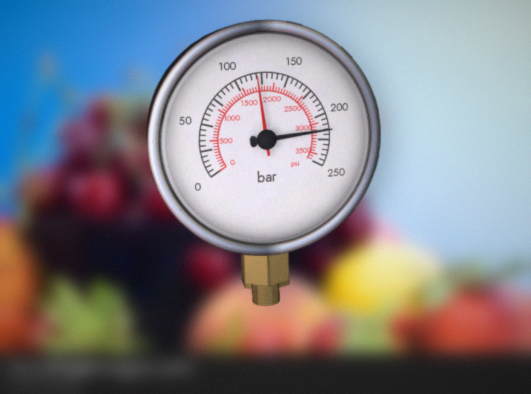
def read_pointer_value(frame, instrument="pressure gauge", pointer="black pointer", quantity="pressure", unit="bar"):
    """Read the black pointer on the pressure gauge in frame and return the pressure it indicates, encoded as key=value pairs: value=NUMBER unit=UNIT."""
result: value=215 unit=bar
